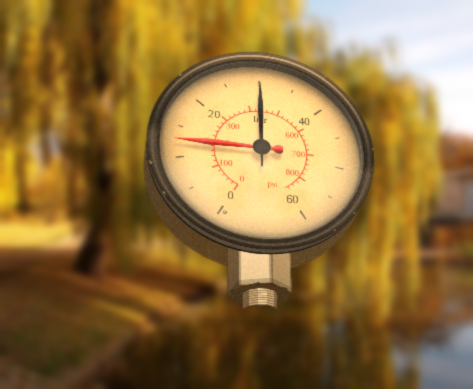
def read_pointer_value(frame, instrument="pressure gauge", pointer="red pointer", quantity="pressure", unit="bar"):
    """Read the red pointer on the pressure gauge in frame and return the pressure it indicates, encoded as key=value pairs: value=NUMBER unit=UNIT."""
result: value=12.5 unit=bar
